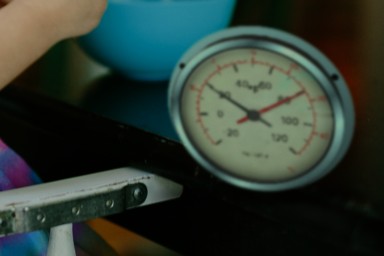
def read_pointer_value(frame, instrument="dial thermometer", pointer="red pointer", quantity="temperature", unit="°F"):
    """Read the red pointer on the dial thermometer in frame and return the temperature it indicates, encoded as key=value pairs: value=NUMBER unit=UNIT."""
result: value=80 unit=°F
